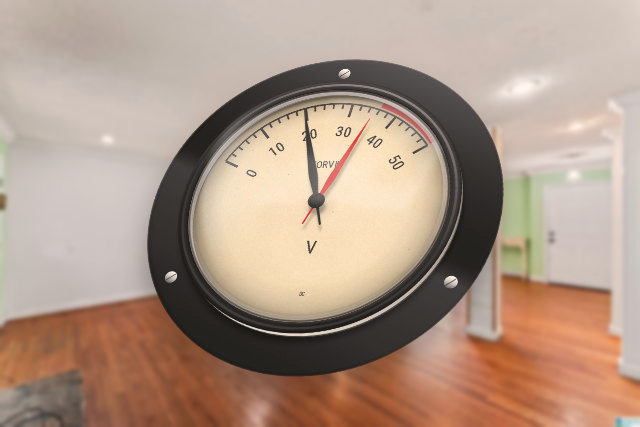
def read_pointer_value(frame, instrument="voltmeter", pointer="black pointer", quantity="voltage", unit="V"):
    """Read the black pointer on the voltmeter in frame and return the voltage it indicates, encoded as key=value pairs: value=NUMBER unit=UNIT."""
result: value=20 unit=V
